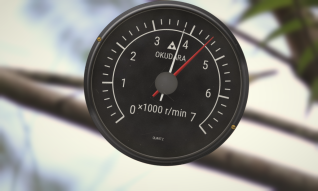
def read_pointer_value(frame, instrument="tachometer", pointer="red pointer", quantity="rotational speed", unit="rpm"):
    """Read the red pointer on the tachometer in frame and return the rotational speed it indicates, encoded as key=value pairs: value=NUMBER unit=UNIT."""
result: value=4500 unit=rpm
